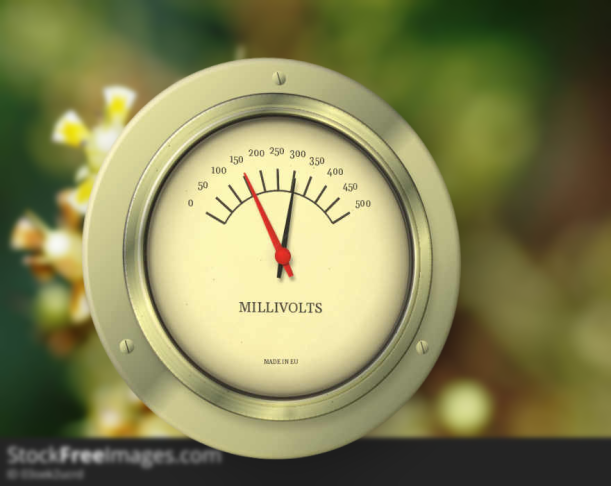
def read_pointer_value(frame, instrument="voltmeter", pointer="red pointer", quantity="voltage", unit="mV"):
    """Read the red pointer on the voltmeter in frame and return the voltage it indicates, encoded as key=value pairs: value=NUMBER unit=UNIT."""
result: value=150 unit=mV
